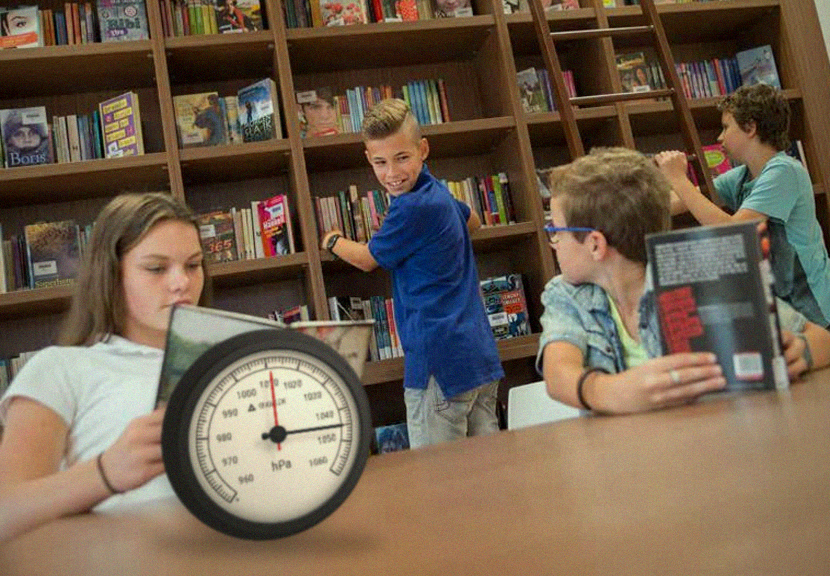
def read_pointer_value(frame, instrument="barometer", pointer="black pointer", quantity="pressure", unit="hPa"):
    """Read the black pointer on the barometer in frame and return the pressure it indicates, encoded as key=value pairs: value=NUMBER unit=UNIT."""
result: value=1045 unit=hPa
